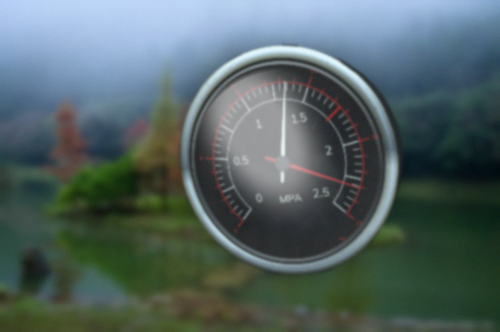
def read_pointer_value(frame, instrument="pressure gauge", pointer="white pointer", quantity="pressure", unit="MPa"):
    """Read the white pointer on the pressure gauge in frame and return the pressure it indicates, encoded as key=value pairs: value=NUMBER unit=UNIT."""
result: value=1.35 unit=MPa
